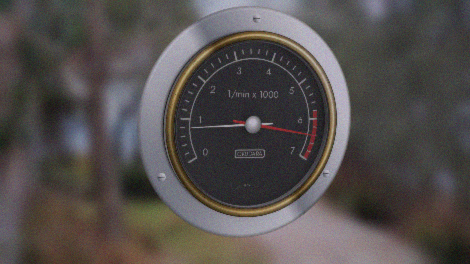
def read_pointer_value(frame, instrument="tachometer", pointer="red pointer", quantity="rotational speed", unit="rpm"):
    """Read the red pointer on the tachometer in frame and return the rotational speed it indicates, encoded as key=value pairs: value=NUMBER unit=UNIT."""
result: value=6400 unit=rpm
